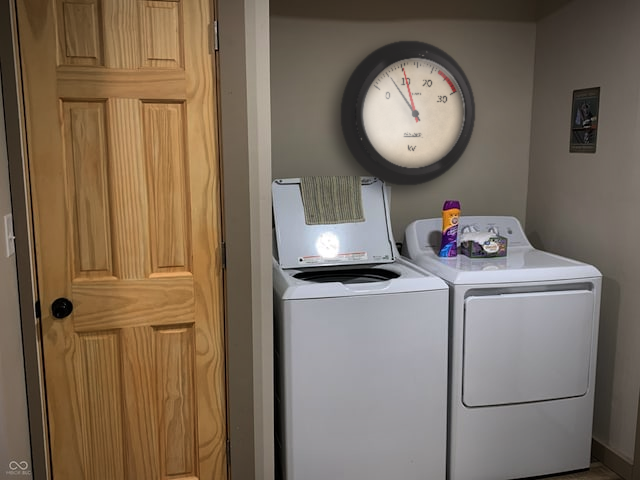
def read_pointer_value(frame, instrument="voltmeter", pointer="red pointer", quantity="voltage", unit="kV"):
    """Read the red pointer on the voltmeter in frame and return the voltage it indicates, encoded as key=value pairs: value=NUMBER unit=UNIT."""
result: value=10 unit=kV
